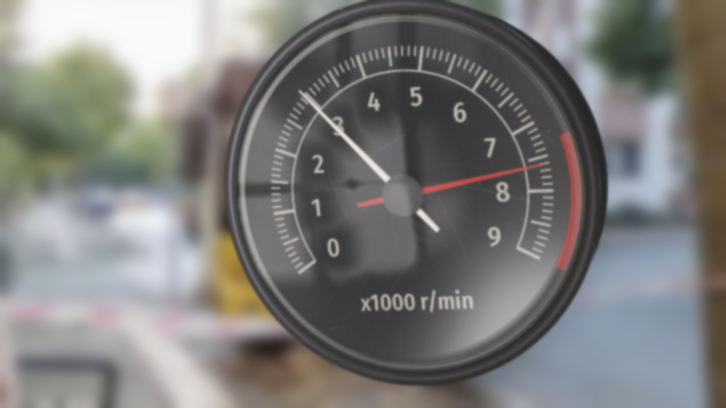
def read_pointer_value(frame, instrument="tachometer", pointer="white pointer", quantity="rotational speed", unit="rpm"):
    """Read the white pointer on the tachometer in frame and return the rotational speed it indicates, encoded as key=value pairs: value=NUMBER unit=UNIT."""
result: value=3000 unit=rpm
